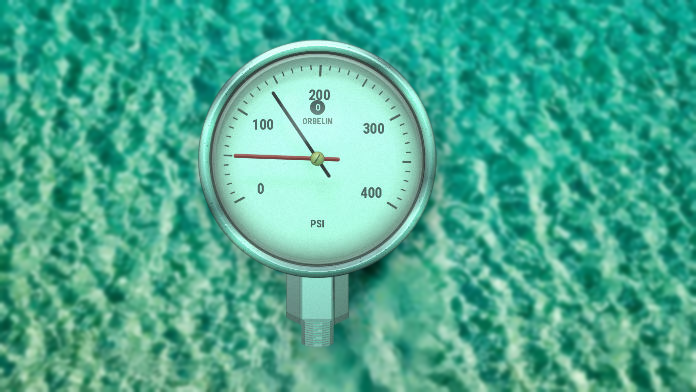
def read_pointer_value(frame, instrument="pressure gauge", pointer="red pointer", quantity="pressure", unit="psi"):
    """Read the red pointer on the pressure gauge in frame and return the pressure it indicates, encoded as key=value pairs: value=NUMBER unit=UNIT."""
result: value=50 unit=psi
